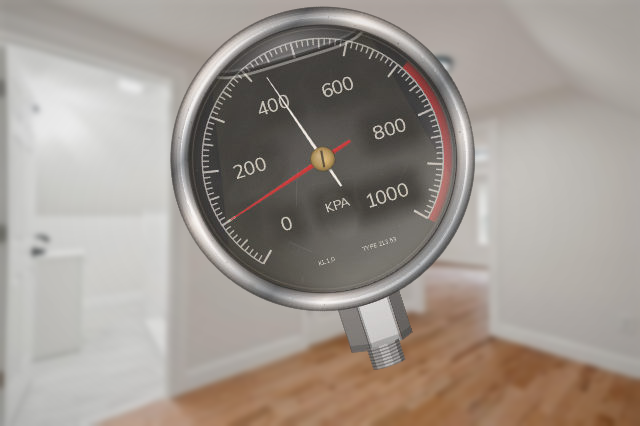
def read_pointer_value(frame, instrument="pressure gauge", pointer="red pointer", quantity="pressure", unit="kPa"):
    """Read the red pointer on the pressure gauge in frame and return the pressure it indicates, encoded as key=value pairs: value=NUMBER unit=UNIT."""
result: value=100 unit=kPa
